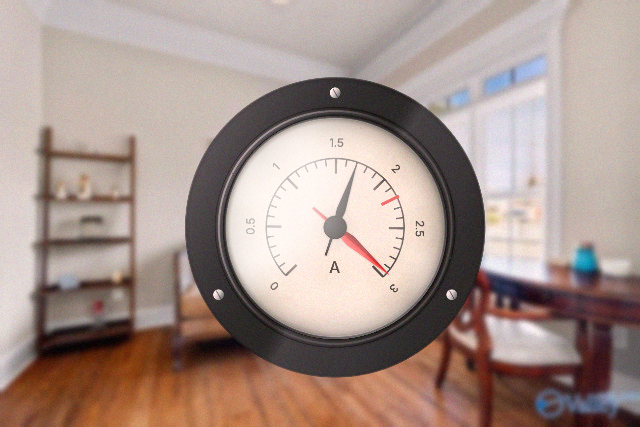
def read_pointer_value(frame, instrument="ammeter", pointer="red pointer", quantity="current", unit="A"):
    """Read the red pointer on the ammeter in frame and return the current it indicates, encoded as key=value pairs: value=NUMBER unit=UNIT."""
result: value=2.95 unit=A
